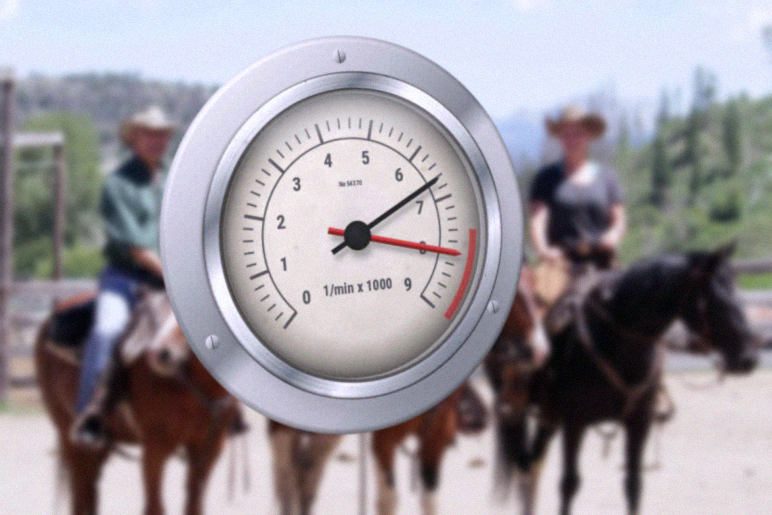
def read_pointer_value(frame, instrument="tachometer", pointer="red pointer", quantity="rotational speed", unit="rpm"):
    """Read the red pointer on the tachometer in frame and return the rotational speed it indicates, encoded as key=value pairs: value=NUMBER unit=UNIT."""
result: value=8000 unit=rpm
